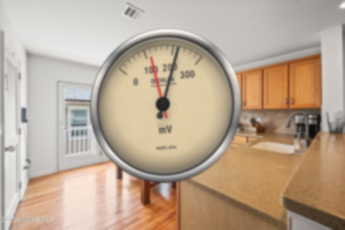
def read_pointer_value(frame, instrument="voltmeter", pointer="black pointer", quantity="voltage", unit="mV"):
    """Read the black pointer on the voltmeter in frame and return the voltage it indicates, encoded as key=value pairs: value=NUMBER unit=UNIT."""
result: value=220 unit=mV
